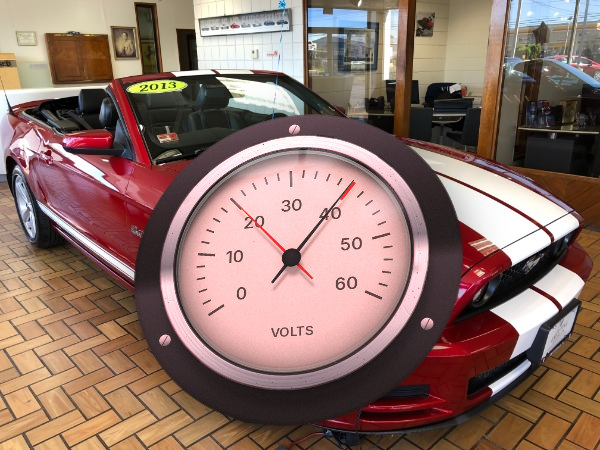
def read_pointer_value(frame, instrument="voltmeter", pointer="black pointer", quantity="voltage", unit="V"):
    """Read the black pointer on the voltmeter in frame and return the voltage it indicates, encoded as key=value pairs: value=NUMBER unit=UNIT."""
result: value=40 unit=V
